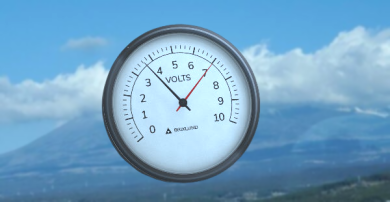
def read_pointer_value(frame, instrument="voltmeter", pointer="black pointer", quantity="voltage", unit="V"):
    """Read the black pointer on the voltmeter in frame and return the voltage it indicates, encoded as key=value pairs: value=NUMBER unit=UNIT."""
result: value=3.6 unit=V
